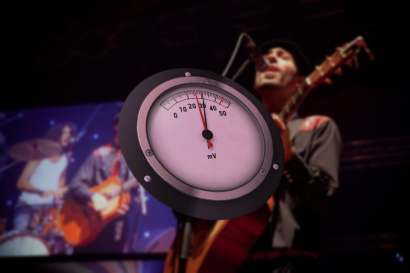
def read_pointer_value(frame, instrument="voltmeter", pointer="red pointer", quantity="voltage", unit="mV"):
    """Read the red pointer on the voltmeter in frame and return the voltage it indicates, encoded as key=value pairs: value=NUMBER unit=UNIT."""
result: value=25 unit=mV
